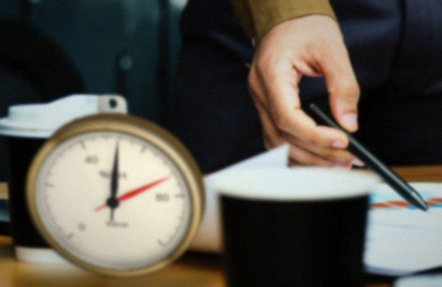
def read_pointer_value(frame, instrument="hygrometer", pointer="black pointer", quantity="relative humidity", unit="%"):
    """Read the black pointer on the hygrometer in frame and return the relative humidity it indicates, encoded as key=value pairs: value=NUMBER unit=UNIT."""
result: value=52 unit=%
